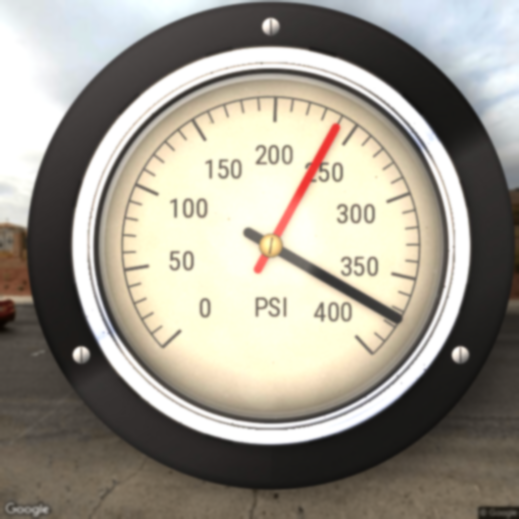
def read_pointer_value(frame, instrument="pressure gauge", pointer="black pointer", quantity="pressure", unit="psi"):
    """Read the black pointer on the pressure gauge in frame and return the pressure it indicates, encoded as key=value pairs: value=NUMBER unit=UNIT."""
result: value=375 unit=psi
